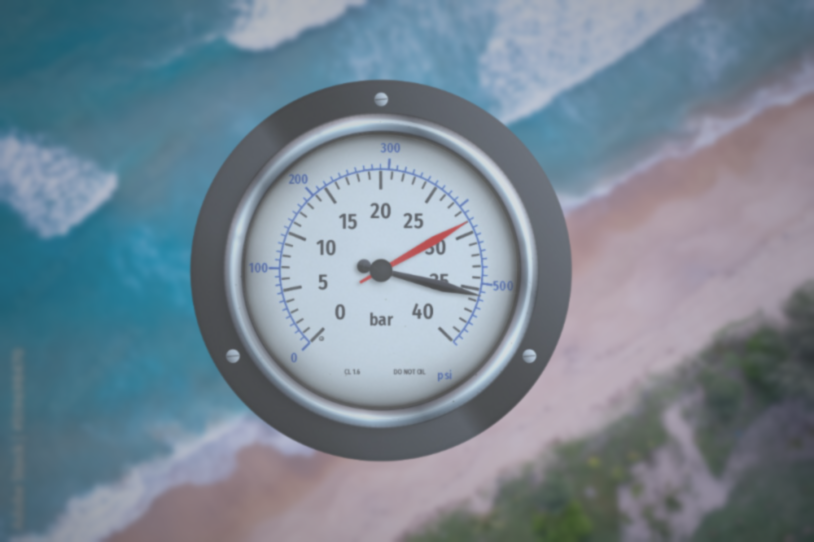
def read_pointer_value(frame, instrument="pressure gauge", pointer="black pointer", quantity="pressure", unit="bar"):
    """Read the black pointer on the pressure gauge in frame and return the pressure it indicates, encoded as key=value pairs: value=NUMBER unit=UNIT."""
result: value=35.5 unit=bar
